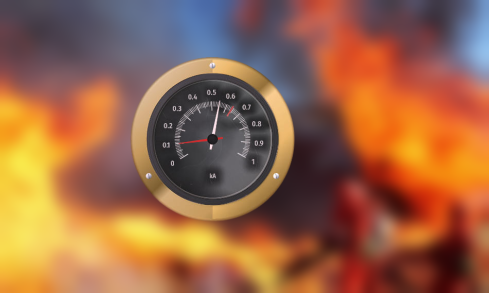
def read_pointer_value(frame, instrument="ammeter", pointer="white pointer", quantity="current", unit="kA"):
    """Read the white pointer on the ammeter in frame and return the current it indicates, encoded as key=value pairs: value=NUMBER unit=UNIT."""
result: value=0.55 unit=kA
